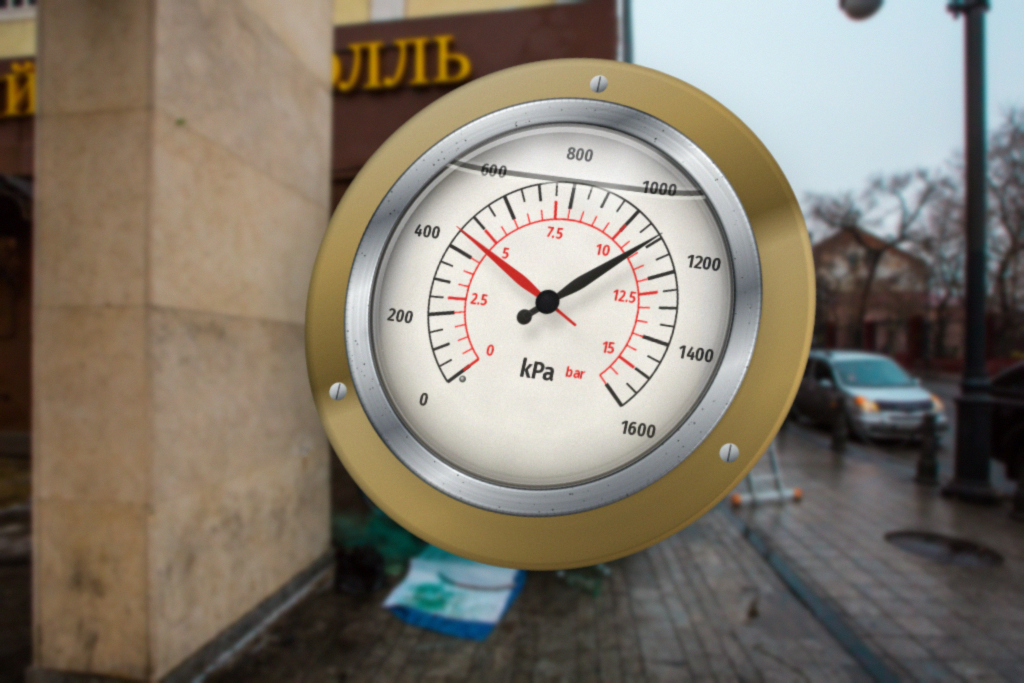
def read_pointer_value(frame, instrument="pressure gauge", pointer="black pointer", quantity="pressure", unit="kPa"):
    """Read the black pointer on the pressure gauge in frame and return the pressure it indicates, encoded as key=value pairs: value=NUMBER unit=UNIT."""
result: value=1100 unit=kPa
